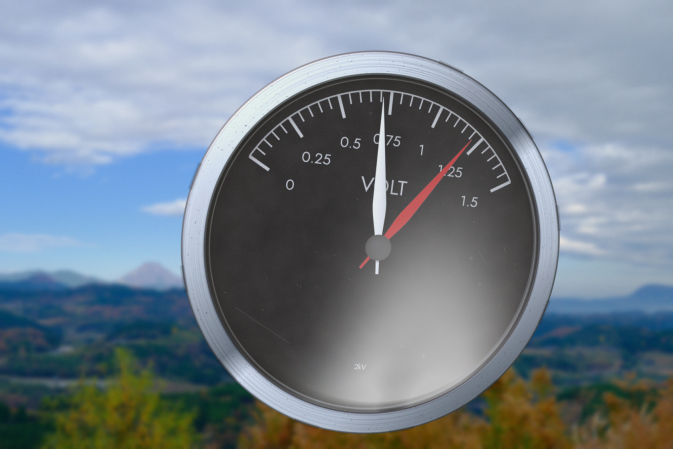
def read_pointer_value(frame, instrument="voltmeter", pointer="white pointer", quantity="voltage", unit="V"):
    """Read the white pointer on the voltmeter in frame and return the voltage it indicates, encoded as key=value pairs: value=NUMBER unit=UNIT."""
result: value=0.7 unit=V
